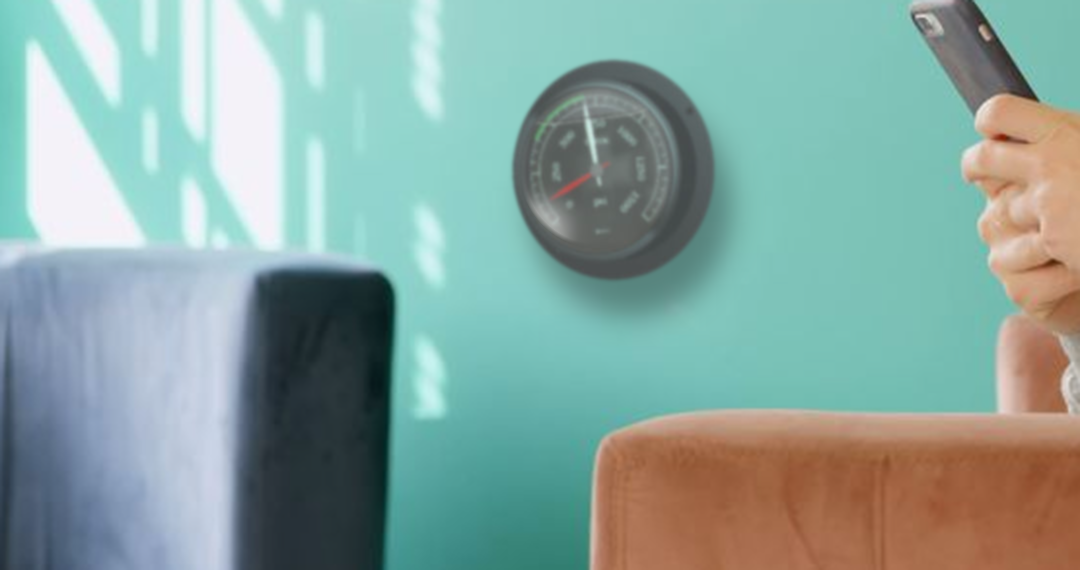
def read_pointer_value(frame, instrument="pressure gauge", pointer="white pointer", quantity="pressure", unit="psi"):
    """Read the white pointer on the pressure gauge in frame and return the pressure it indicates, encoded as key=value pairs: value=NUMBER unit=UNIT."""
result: value=700 unit=psi
